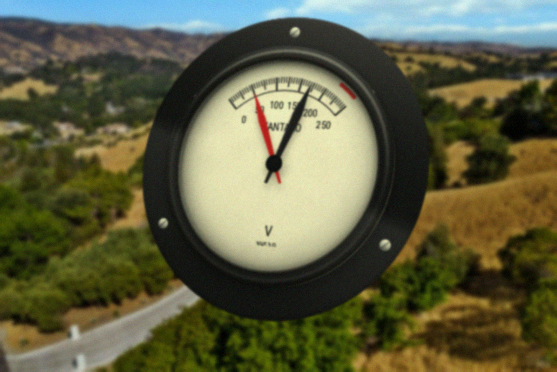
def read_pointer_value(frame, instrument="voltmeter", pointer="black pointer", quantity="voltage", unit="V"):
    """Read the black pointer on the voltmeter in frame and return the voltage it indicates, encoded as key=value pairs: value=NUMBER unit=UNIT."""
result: value=175 unit=V
